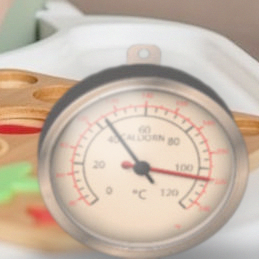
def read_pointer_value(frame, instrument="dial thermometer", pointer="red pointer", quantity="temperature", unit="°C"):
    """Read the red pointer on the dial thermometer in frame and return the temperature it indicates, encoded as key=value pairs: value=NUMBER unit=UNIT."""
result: value=104 unit=°C
